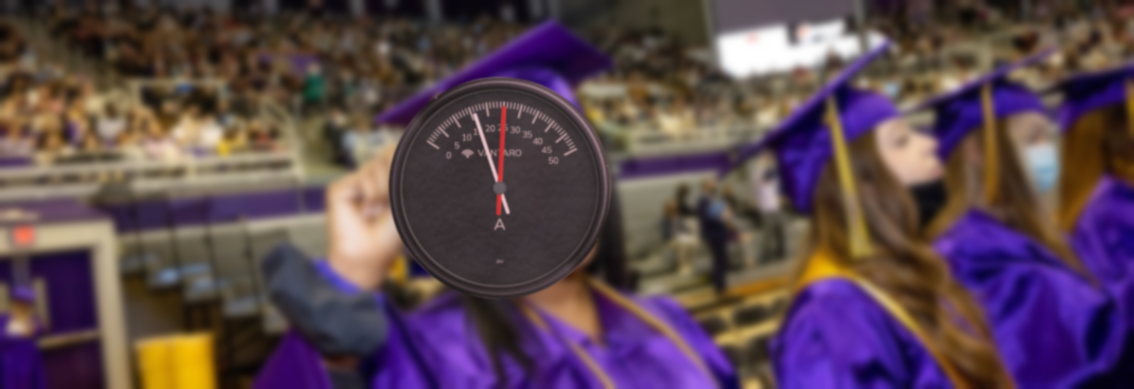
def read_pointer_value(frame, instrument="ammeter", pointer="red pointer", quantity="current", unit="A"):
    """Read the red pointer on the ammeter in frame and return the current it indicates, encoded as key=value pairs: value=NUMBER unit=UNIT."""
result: value=25 unit=A
